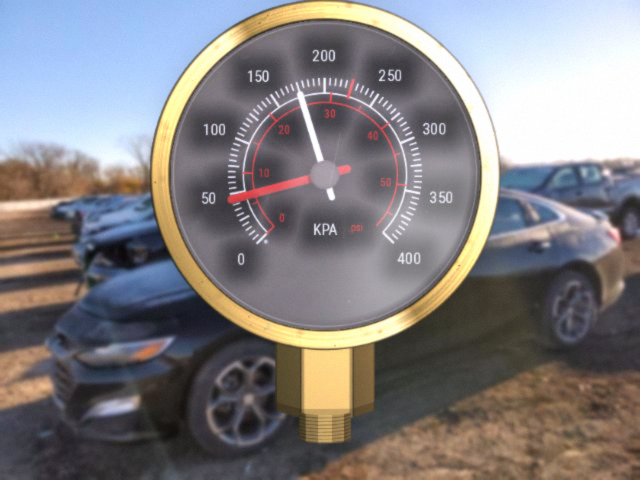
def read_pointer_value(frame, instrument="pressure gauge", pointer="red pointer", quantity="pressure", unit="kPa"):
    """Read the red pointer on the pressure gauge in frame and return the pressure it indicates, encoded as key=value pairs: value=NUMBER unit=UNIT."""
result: value=45 unit=kPa
